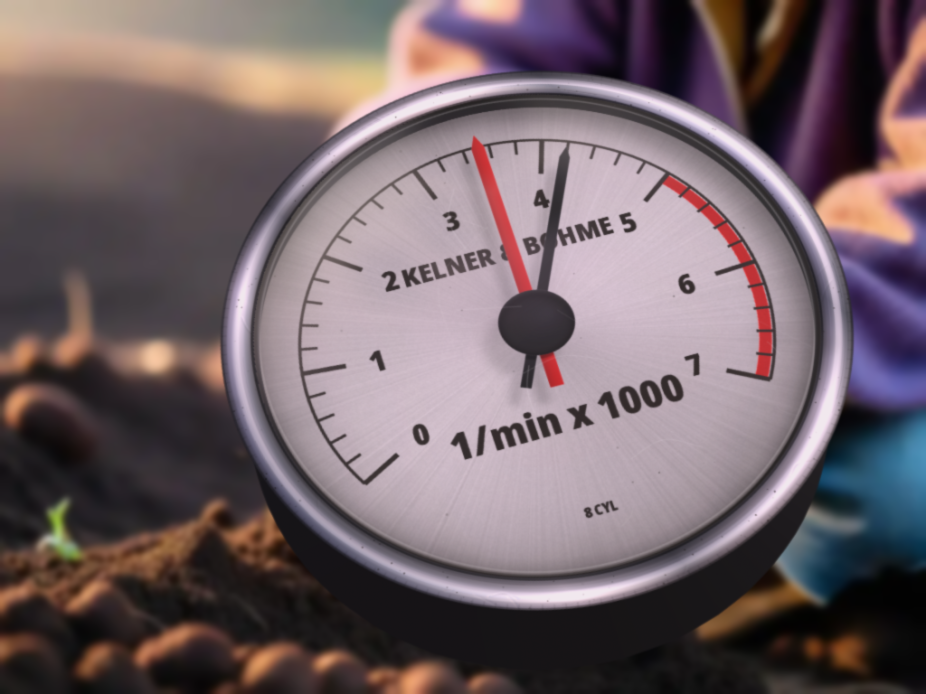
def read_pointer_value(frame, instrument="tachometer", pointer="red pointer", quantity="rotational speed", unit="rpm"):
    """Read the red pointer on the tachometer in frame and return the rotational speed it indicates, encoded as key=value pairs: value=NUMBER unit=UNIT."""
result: value=3500 unit=rpm
